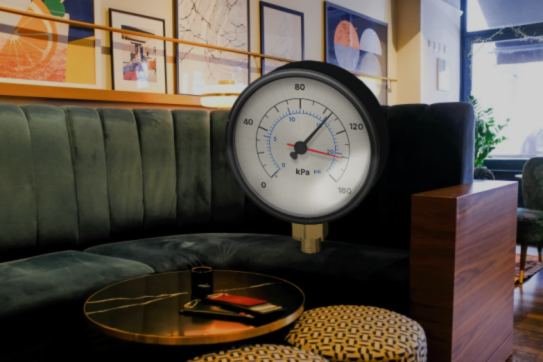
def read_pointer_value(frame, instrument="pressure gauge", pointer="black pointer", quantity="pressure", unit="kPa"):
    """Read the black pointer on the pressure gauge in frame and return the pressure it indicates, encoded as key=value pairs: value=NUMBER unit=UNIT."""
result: value=105 unit=kPa
